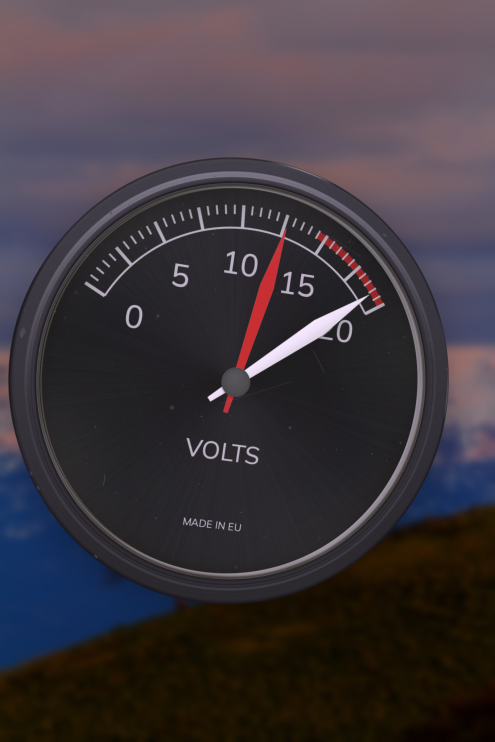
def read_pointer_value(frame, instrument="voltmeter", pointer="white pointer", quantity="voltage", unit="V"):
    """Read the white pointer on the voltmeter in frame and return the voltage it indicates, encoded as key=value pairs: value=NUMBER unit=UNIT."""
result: value=19 unit=V
